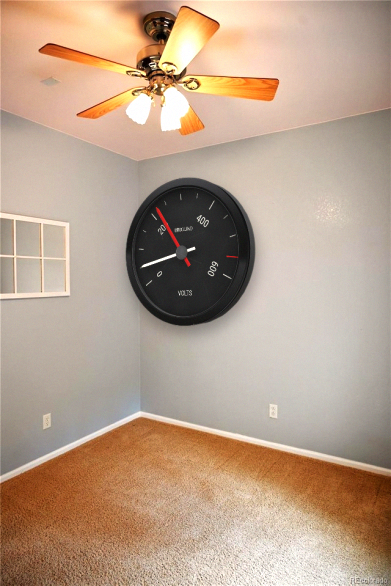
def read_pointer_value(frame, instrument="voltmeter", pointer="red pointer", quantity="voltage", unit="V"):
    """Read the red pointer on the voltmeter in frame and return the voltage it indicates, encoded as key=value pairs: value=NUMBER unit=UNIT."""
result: value=225 unit=V
